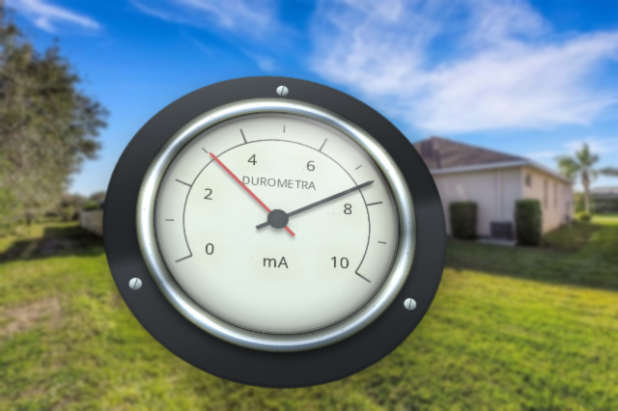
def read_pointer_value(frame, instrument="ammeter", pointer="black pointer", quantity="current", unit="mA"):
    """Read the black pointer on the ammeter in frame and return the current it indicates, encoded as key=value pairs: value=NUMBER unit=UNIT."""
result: value=7.5 unit=mA
